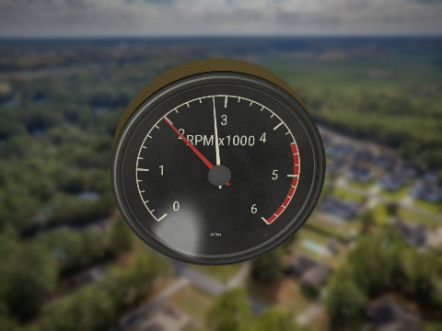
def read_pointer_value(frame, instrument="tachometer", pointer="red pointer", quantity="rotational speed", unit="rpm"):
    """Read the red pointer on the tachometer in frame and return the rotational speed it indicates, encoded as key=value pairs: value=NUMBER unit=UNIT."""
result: value=2000 unit=rpm
